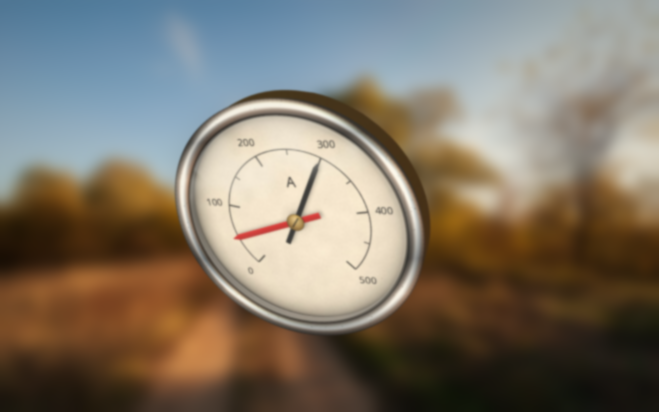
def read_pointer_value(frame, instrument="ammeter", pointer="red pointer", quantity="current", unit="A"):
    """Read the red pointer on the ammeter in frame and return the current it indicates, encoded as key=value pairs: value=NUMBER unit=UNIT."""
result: value=50 unit=A
